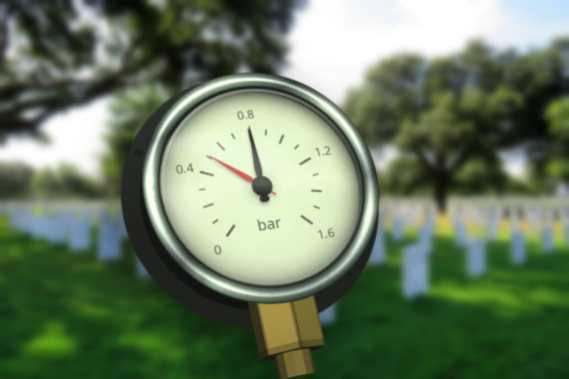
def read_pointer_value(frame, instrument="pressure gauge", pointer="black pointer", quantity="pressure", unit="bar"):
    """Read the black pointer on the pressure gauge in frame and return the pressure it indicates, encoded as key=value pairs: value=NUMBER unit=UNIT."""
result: value=0.8 unit=bar
